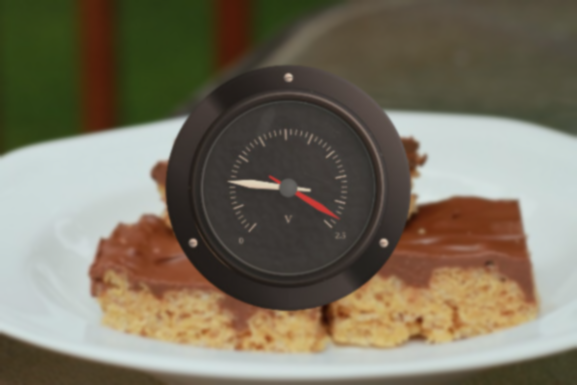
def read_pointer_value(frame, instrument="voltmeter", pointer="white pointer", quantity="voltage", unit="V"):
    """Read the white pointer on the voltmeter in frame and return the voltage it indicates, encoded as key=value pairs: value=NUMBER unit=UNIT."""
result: value=0.5 unit=V
